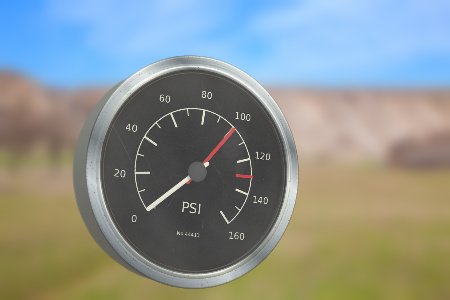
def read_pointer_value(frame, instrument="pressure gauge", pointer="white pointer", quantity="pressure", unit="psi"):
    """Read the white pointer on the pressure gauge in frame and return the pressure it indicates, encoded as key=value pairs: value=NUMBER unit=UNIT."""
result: value=0 unit=psi
